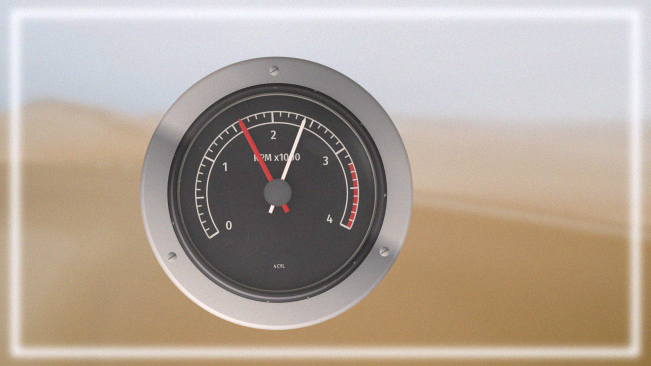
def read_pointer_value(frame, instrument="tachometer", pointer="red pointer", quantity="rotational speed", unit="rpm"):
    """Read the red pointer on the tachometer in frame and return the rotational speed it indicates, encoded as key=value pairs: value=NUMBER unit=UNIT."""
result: value=1600 unit=rpm
